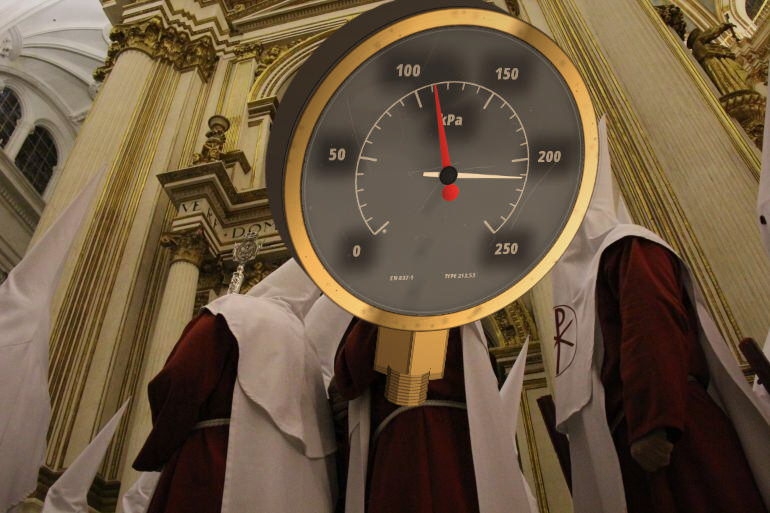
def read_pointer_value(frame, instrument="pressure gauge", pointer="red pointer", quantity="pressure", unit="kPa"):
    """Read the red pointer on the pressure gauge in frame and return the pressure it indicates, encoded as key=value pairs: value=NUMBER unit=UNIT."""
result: value=110 unit=kPa
